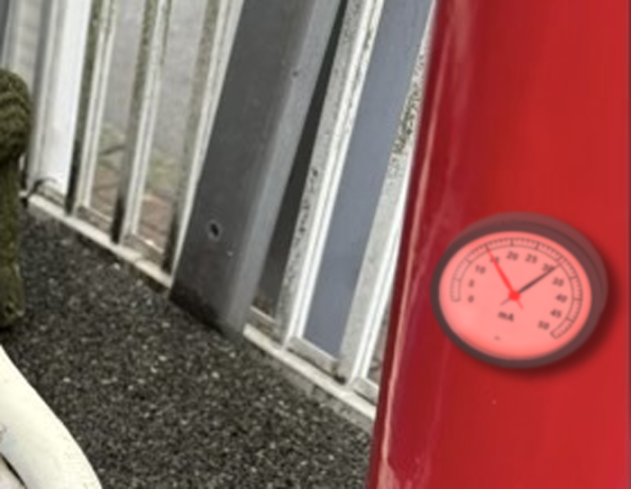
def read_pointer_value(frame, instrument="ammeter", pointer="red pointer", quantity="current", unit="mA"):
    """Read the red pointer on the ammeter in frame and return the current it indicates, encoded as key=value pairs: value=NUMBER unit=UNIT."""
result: value=15 unit=mA
